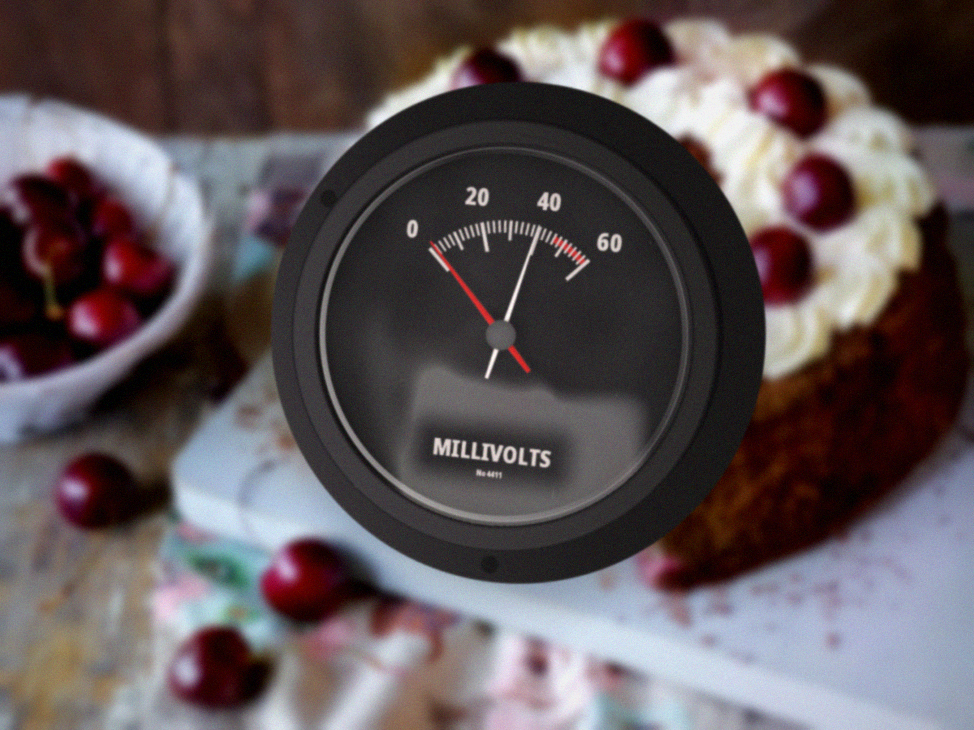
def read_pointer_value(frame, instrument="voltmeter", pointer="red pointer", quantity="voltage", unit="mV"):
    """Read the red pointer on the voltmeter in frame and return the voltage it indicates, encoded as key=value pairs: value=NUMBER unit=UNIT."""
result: value=2 unit=mV
